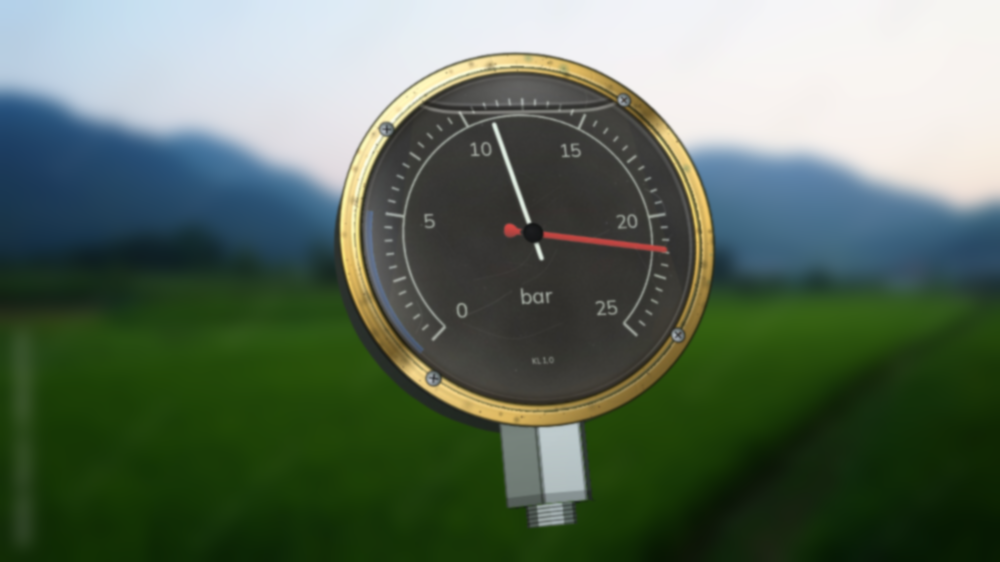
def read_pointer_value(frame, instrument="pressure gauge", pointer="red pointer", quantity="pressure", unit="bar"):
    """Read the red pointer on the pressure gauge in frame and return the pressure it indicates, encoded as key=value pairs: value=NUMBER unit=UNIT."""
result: value=21.5 unit=bar
